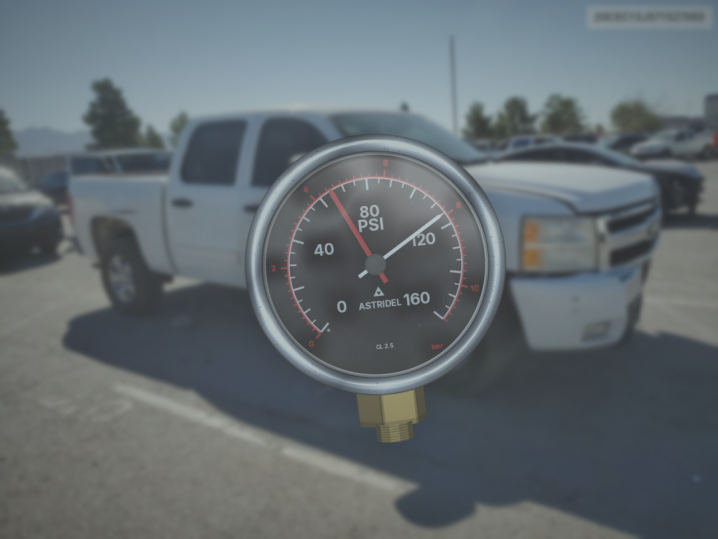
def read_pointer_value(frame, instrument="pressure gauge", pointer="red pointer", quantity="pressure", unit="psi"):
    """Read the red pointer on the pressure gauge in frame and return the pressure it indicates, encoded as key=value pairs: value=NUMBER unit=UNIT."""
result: value=65 unit=psi
